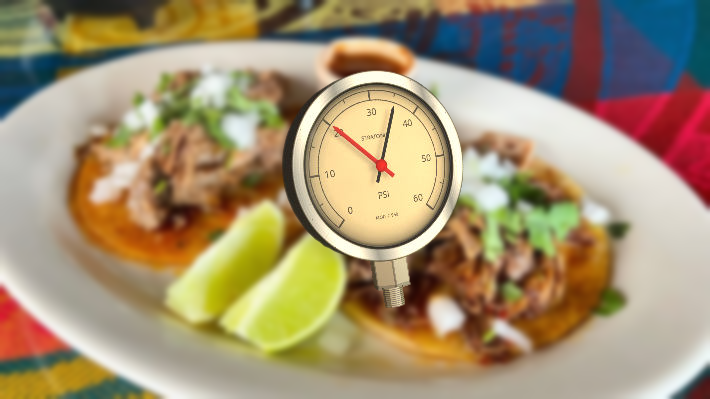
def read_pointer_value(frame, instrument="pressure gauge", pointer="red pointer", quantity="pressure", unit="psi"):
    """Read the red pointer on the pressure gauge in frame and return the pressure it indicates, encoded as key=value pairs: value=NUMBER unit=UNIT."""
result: value=20 unit=psi
